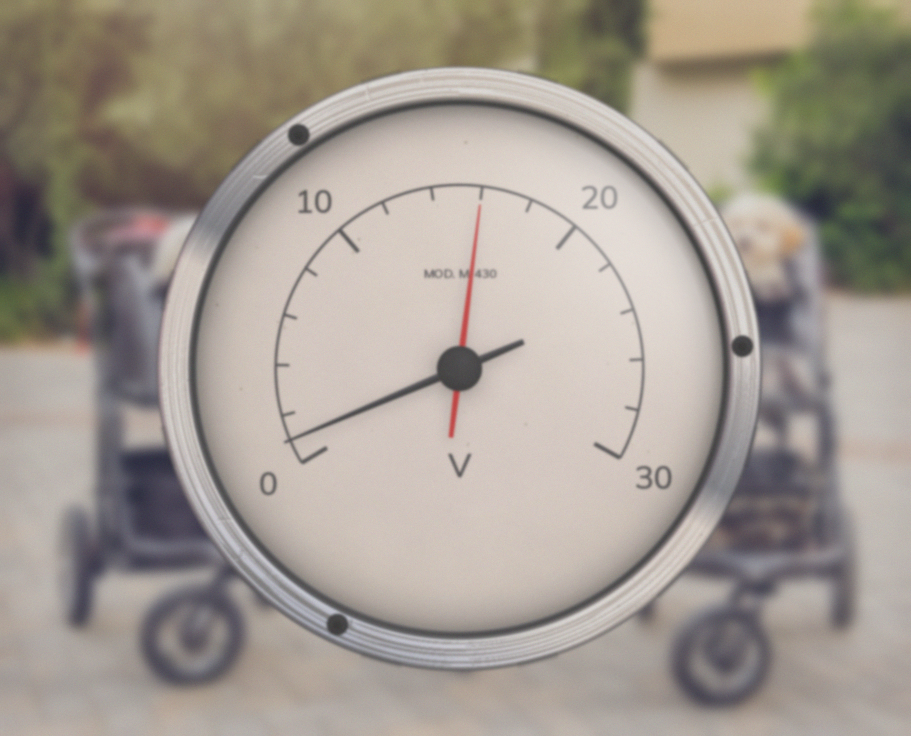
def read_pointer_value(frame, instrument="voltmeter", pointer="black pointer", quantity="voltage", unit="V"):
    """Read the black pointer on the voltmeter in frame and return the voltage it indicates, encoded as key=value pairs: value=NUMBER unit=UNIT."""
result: value=1 unit=V
